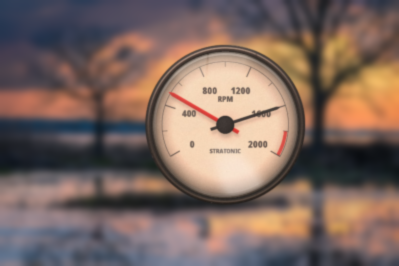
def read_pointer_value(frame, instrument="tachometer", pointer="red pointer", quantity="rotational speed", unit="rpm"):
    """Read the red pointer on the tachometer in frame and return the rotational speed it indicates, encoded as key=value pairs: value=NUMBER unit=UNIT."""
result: value=500 unit=rpm
